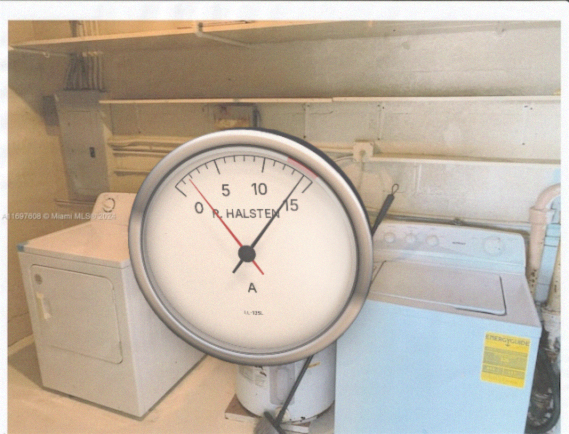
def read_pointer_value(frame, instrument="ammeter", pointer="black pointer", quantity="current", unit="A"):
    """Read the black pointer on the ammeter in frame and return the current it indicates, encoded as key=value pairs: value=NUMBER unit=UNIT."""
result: value=14 unit=A
